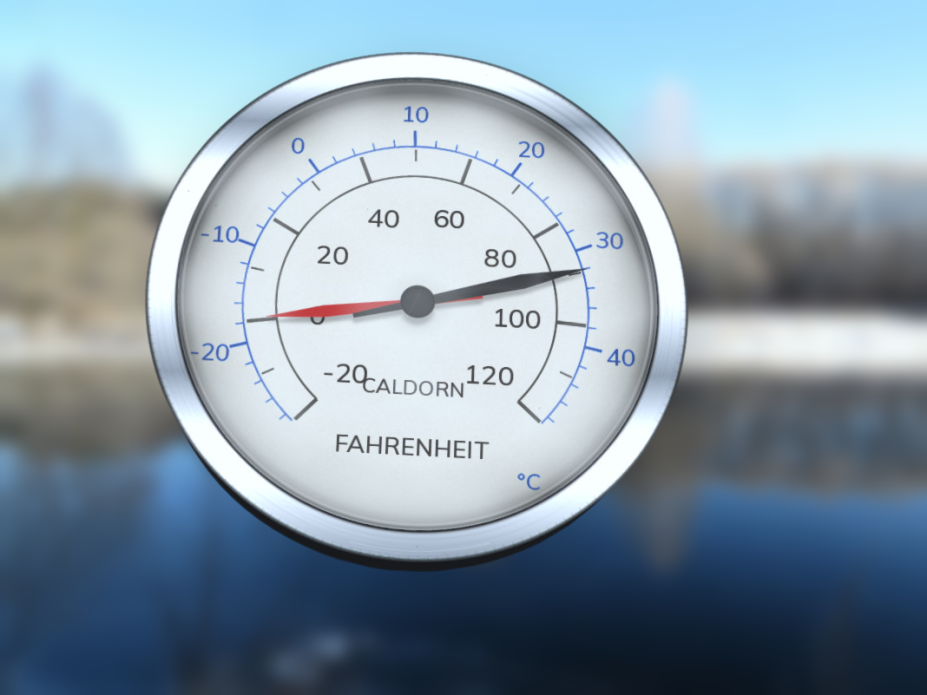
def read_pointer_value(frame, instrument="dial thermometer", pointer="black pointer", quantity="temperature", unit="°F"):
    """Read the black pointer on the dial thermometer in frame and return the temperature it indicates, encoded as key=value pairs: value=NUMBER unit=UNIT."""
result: value=90 unit=°F
